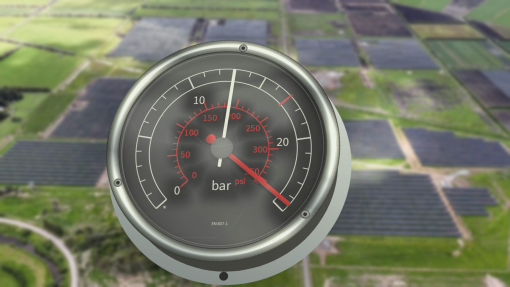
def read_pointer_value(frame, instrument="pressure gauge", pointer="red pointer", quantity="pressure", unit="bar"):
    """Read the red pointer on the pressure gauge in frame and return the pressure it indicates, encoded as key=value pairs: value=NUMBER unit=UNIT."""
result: value=24.5 unit=bar
